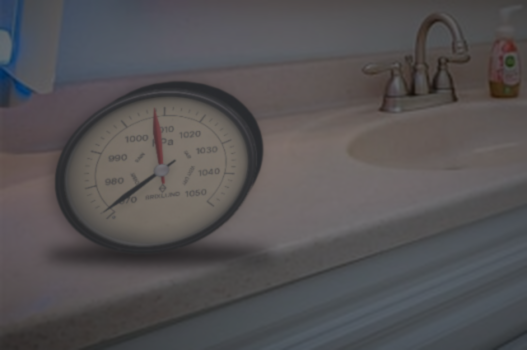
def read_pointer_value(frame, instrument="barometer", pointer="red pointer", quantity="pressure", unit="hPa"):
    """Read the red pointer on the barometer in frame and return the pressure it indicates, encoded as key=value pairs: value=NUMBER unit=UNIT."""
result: value=1008 unit=hPa
